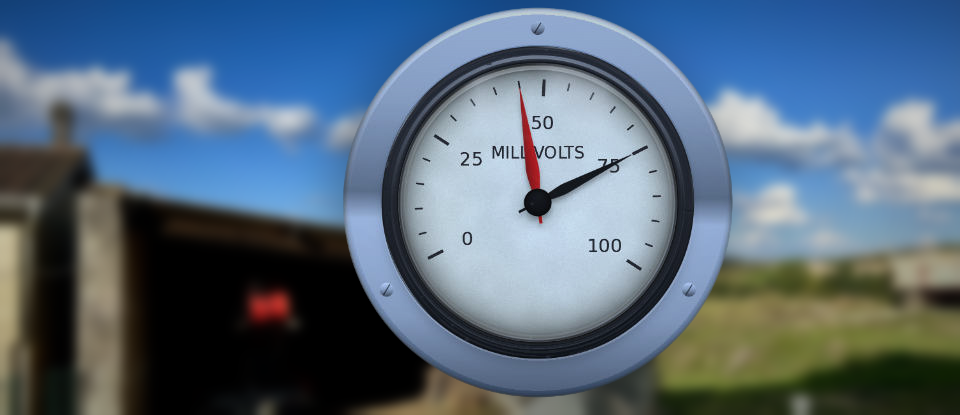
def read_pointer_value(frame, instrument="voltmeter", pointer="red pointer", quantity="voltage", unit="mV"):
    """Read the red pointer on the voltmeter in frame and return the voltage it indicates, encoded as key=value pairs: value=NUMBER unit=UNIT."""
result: value=45 unit=mV
